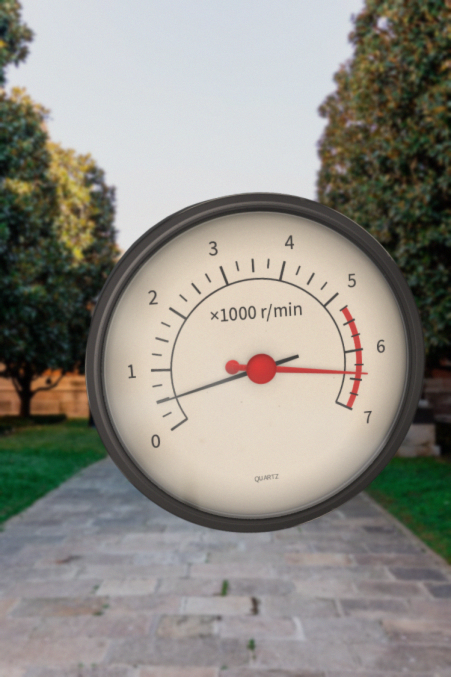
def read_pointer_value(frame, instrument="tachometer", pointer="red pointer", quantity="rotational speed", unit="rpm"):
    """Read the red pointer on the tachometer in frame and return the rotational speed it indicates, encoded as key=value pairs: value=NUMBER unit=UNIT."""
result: value=6375 unit=rpm
